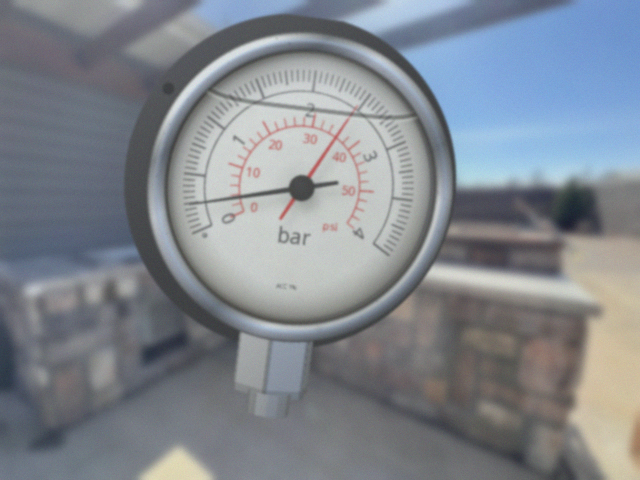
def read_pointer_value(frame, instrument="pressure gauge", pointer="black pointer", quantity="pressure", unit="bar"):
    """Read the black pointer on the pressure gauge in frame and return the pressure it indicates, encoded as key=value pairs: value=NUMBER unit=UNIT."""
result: value=0.25 unit=bar
